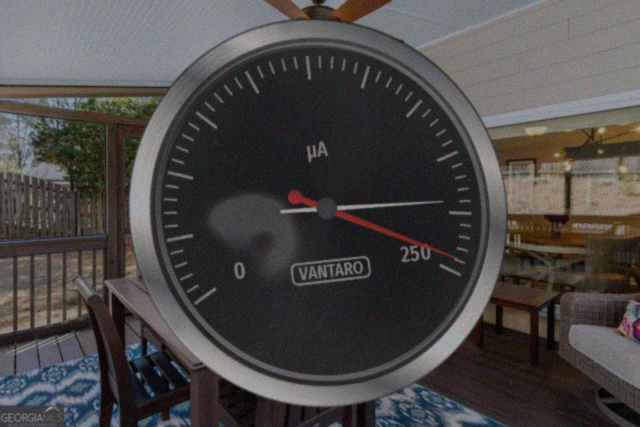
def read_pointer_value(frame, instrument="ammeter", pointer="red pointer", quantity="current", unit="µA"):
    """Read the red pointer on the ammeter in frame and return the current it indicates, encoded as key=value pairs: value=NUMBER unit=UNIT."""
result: value=245 unit=µA
